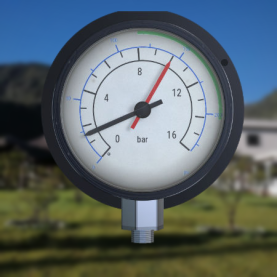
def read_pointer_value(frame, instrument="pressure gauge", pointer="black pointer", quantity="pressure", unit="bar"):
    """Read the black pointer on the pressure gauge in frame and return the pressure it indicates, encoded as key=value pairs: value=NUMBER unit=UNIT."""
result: value=1.5 unit=bar
